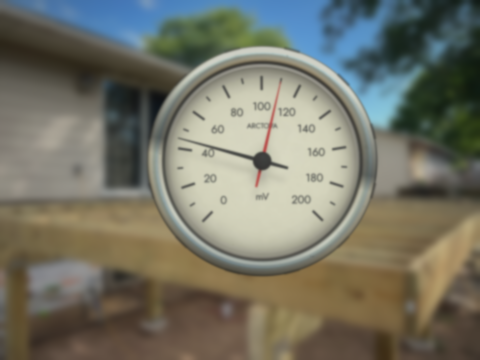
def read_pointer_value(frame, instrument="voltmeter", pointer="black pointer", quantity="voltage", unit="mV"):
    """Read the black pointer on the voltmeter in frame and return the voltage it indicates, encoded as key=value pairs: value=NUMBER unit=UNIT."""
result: value=45 unit=mV
